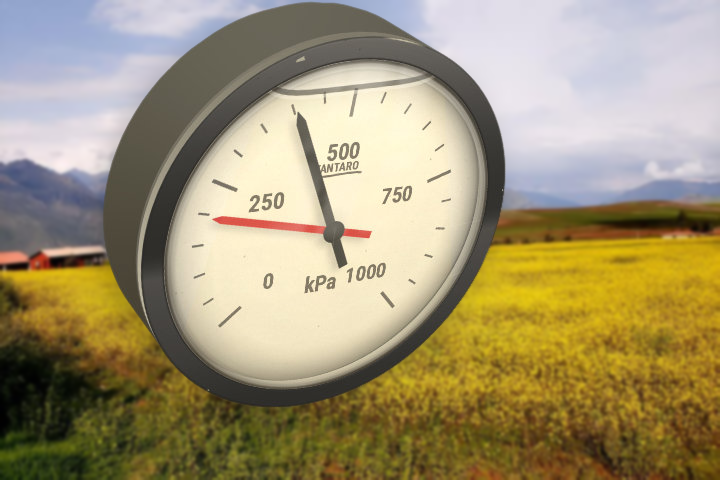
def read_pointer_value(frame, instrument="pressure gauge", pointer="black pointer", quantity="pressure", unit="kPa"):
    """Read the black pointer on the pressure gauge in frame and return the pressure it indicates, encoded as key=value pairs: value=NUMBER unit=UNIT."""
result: value=400 unit=kPa
